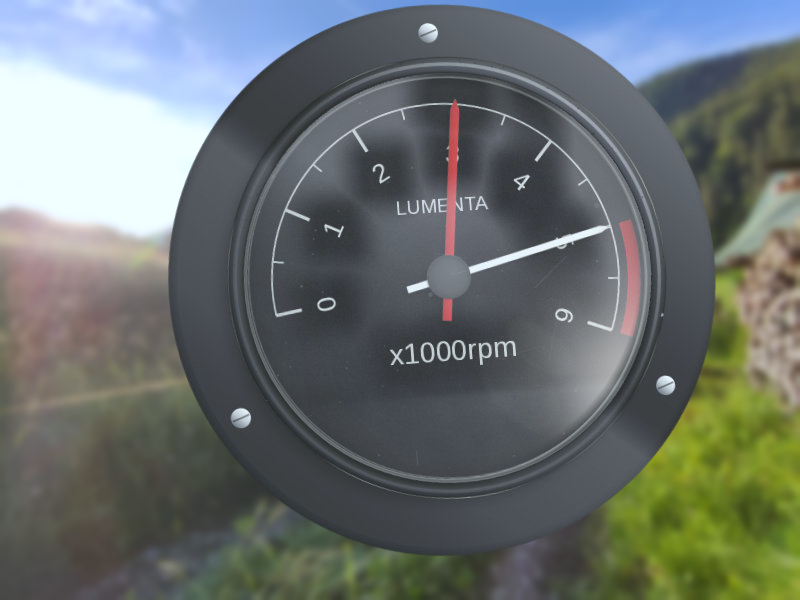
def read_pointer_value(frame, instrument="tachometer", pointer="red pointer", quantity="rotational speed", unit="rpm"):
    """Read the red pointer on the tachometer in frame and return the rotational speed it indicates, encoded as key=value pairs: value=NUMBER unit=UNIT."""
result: value=3000 unit=rpm
